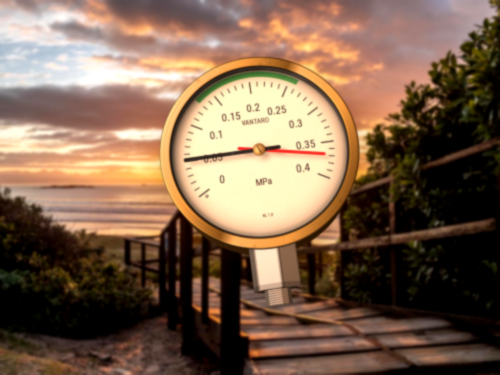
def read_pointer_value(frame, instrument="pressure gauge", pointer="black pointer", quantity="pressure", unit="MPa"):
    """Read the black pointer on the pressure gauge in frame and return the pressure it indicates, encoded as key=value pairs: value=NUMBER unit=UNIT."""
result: value=0.05 unit=MPa
